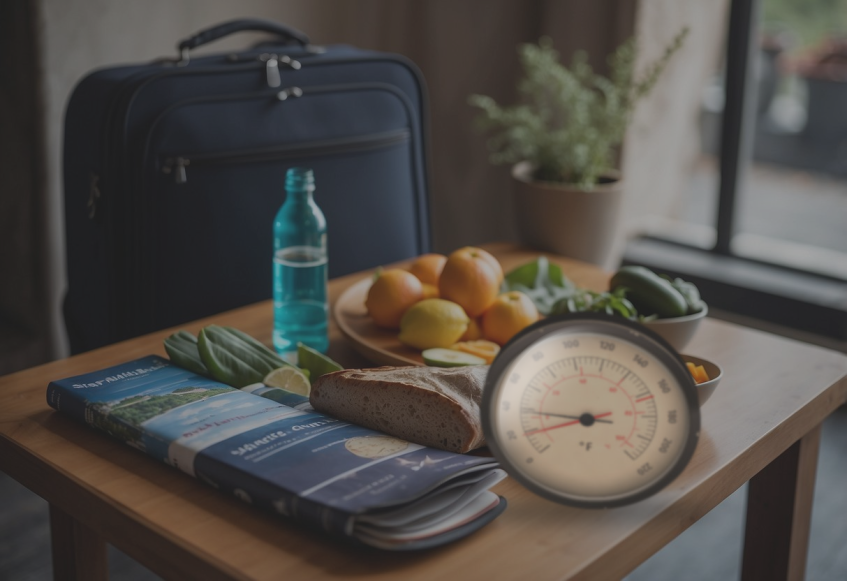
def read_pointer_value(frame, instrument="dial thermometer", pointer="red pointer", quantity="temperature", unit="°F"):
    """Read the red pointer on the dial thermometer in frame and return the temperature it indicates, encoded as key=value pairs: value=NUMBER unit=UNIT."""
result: value=20 unit=°F
